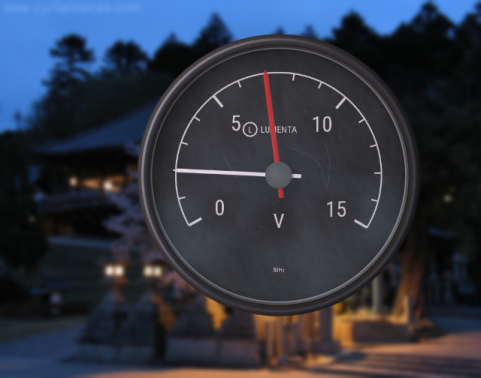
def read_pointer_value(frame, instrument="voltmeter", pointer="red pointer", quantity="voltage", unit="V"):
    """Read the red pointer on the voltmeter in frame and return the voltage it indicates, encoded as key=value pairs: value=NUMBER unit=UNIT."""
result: value=7 unit=V
